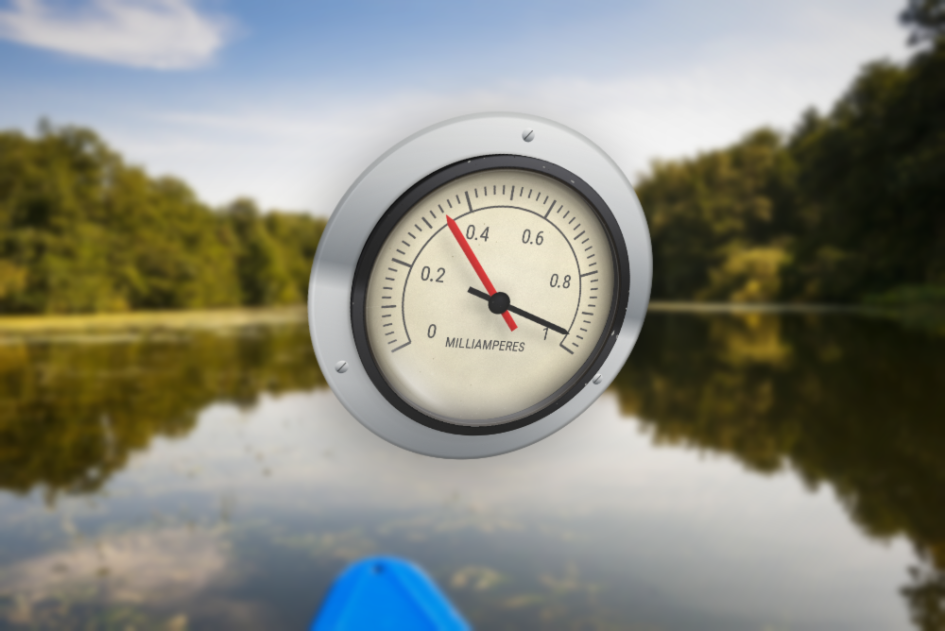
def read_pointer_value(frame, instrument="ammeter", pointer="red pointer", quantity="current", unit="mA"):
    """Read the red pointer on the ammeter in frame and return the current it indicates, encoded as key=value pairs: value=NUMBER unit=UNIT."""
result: value=0.34 unit=mA
